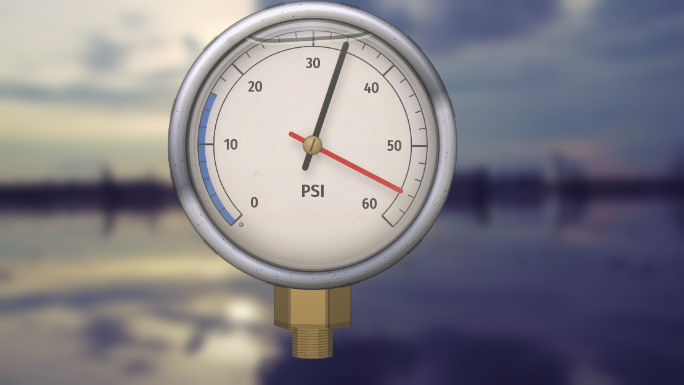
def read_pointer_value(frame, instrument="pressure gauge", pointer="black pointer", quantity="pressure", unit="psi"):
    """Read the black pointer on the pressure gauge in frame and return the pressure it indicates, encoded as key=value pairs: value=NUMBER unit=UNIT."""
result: value=34 unit=psi
